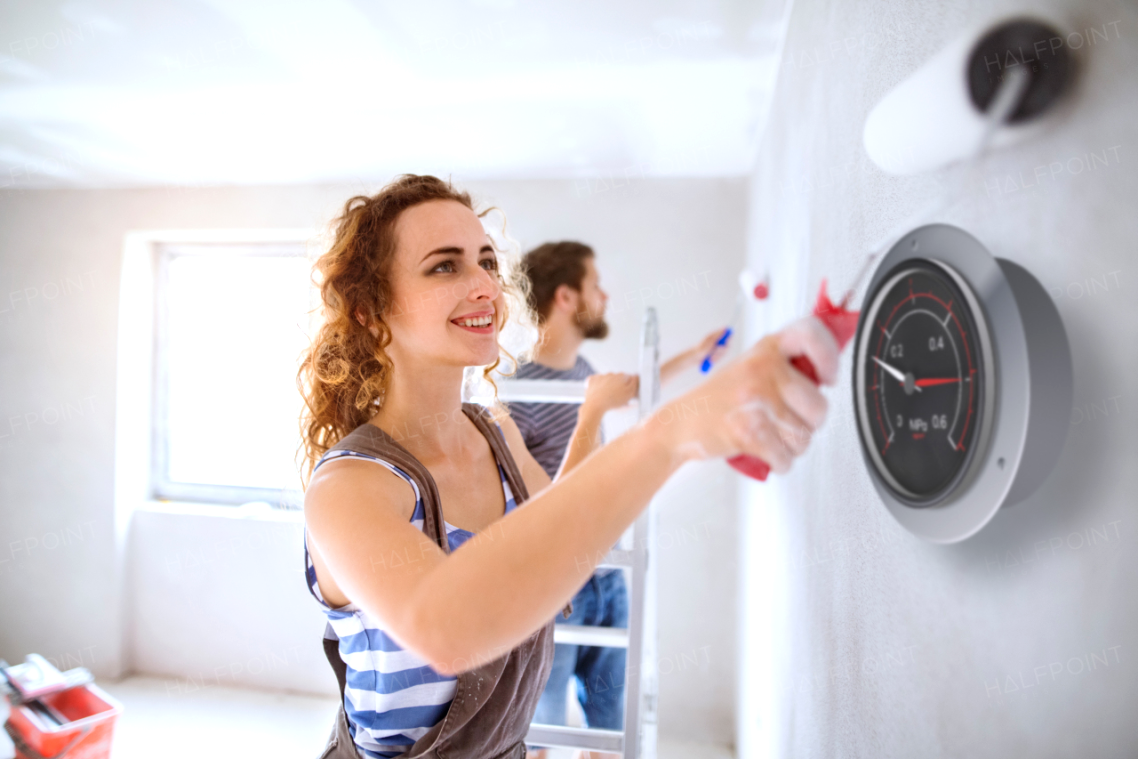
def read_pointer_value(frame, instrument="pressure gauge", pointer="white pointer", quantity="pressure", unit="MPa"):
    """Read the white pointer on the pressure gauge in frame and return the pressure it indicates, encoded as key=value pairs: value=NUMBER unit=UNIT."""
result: value=0.15 unit=MPa
